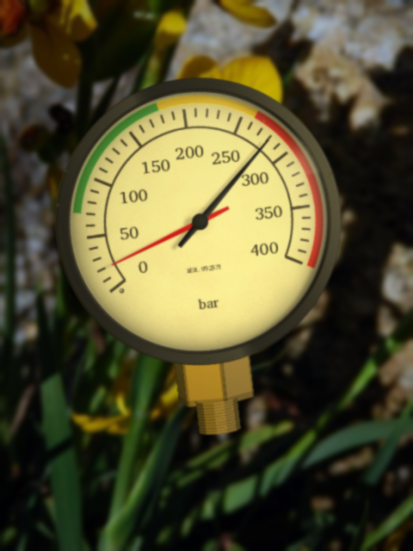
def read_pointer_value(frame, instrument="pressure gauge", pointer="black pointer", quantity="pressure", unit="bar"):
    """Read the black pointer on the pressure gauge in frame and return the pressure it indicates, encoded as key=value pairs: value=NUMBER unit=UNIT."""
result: value=280 unit=bar
